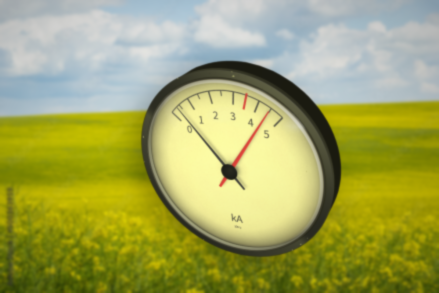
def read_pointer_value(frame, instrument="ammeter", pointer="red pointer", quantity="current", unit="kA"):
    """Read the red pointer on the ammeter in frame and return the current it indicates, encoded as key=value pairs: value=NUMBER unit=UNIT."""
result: value=4.5 unit=kA
